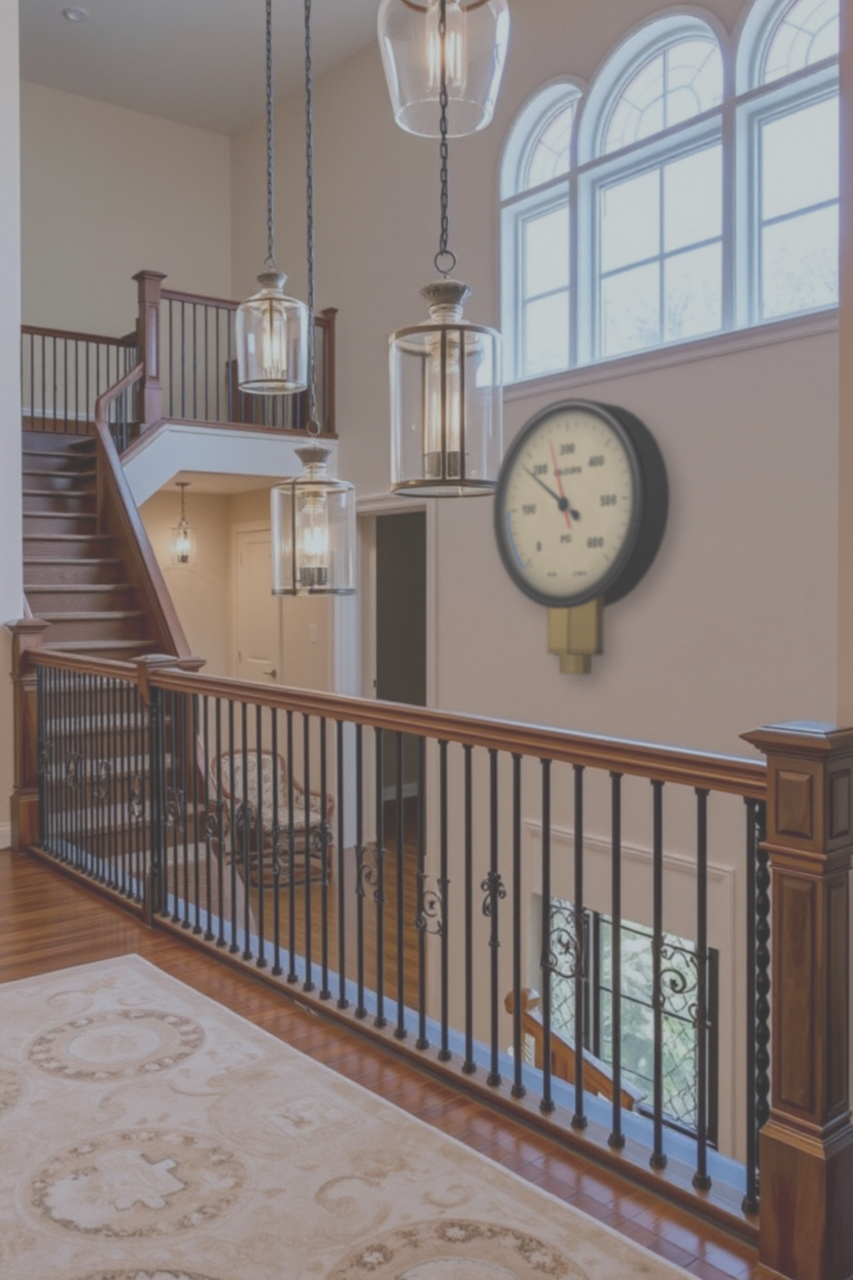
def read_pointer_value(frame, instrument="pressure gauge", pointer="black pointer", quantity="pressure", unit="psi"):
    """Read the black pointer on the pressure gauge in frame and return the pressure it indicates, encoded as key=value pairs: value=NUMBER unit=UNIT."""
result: value=180 unit=psi
